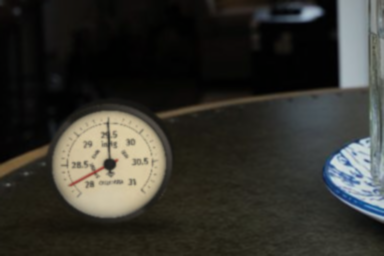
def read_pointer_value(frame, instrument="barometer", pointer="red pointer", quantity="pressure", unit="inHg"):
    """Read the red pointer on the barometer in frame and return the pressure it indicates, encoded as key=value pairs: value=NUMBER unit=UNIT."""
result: value=28.2 unit=inHg
